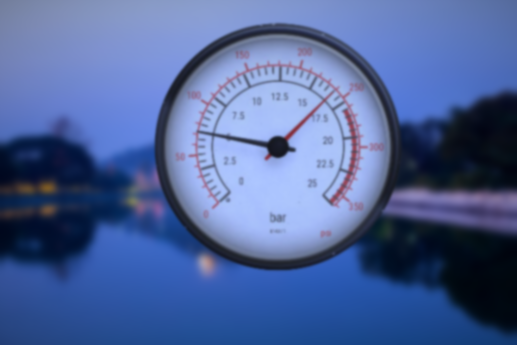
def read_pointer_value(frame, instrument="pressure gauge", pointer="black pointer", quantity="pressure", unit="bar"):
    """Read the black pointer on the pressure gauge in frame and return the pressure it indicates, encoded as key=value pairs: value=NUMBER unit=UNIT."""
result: value=5 unit=bar
